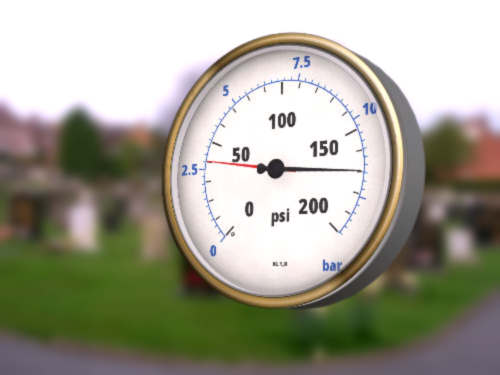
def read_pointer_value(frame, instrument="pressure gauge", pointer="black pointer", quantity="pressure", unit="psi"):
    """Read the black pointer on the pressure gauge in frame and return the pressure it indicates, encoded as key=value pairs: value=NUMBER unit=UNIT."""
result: value=170 unit=psi
